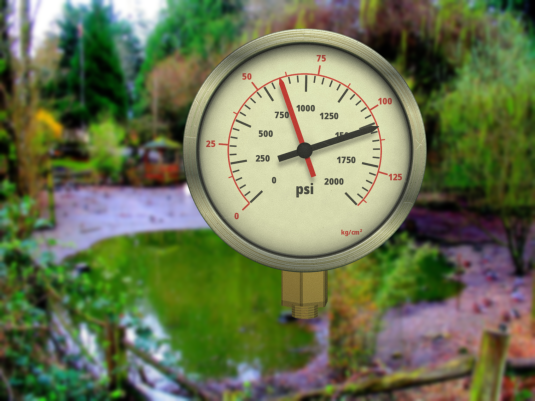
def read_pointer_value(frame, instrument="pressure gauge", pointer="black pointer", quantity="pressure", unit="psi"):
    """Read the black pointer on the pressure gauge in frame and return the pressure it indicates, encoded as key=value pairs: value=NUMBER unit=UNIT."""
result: value=1525 unit=psi
